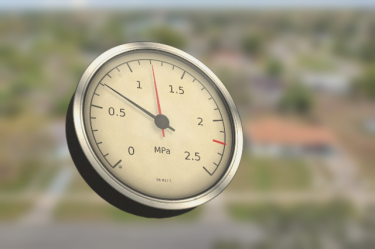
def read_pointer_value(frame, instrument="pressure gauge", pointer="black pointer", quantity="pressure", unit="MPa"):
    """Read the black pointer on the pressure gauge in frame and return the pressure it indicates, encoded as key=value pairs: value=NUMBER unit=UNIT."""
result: value=0.7 unit=MPa
